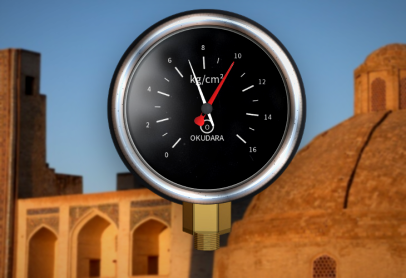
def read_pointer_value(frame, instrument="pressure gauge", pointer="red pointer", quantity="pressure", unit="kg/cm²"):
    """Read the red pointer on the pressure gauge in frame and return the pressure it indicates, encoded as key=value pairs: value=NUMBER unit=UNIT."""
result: value=10 unit=kg/cm²
